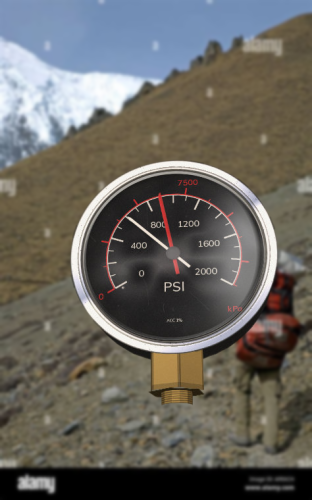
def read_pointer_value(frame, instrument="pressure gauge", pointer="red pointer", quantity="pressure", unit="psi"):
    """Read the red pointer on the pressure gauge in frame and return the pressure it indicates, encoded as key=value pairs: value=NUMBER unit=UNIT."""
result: value=900 unit=psi
